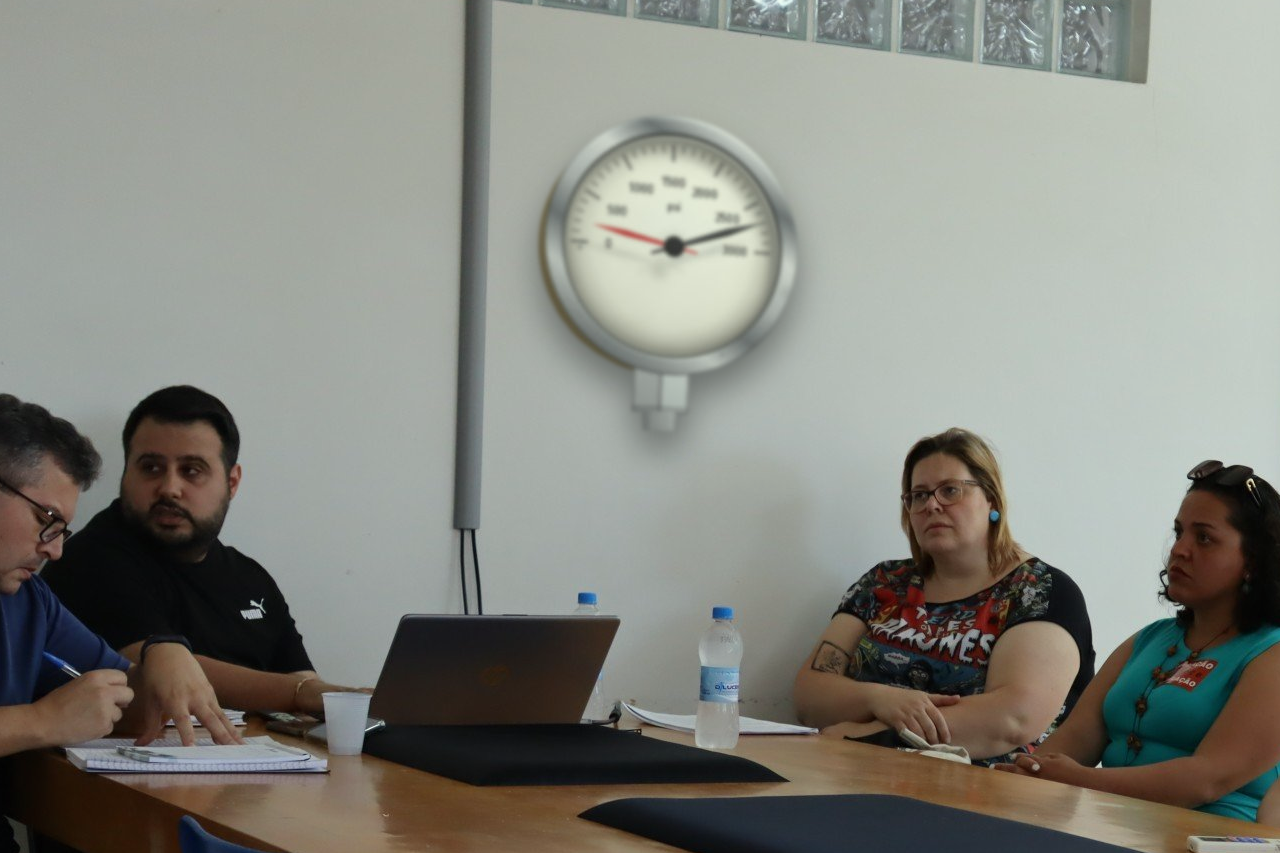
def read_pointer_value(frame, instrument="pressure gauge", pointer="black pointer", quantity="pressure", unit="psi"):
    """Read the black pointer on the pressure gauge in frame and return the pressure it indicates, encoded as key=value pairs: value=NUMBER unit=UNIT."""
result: value=2700 unit=psi
